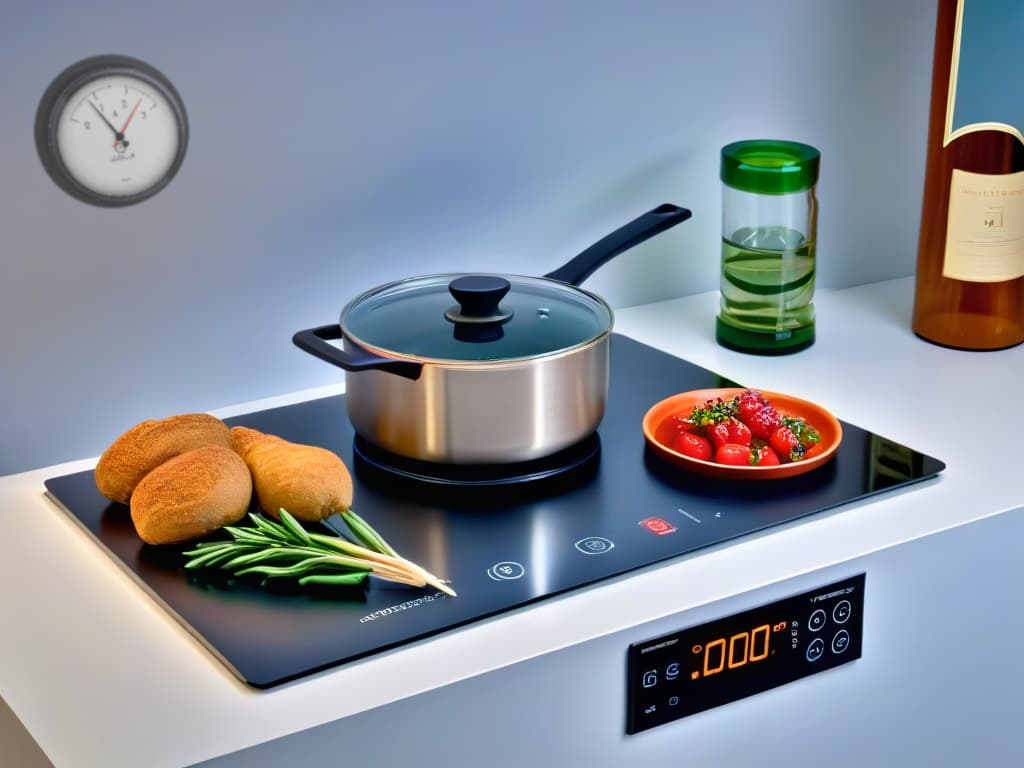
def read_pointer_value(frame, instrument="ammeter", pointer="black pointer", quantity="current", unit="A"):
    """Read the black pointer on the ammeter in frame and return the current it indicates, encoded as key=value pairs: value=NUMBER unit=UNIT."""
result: value=0.75 unit=A
